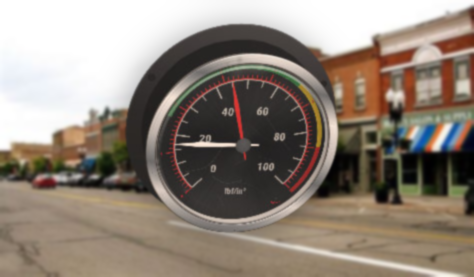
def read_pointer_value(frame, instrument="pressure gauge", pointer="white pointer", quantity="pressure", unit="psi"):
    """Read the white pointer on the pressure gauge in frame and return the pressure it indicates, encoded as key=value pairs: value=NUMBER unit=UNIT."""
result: value=17.5 unit=psi
